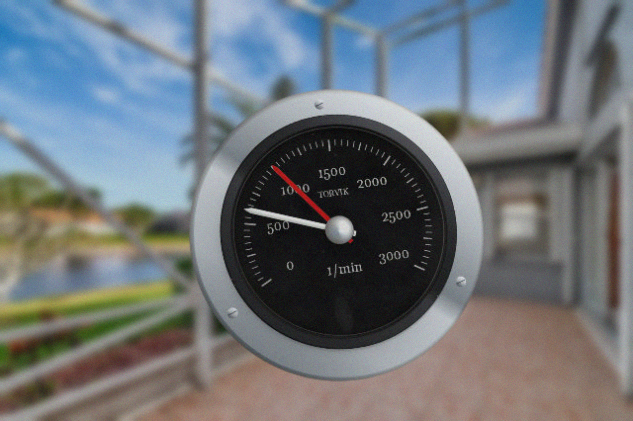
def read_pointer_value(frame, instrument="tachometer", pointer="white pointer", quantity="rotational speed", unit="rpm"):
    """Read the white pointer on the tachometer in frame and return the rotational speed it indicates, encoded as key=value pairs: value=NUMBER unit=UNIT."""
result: value=600 unit=rpm
